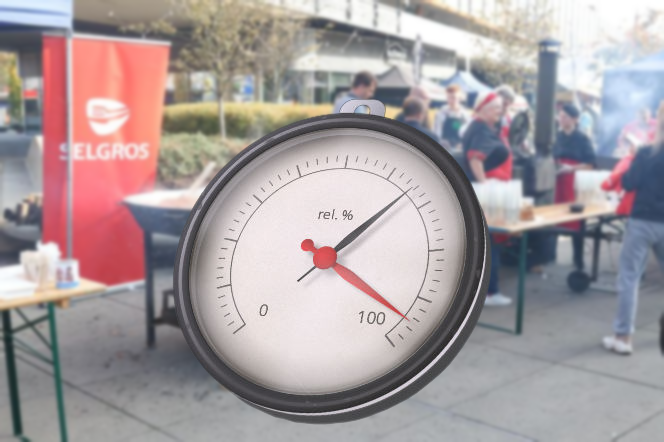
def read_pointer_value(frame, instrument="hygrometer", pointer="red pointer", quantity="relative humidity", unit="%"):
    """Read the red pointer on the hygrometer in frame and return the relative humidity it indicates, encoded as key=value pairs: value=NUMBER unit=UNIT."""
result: value=95 unit=%
